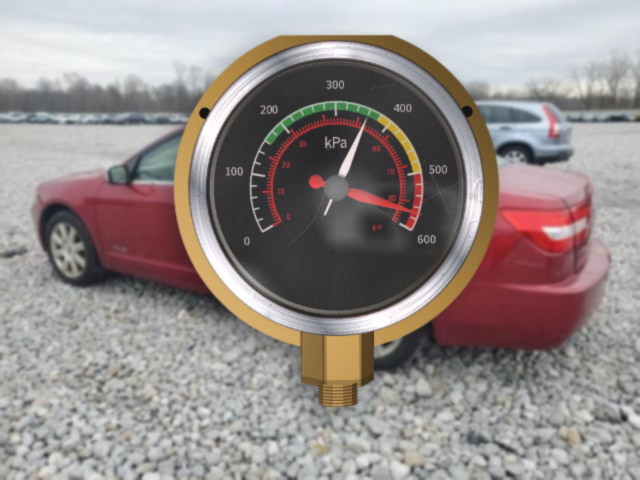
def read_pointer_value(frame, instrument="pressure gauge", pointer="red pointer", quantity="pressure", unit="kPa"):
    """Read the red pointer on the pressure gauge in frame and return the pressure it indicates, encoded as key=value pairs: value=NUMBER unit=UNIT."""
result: value=570 unit=kPa
